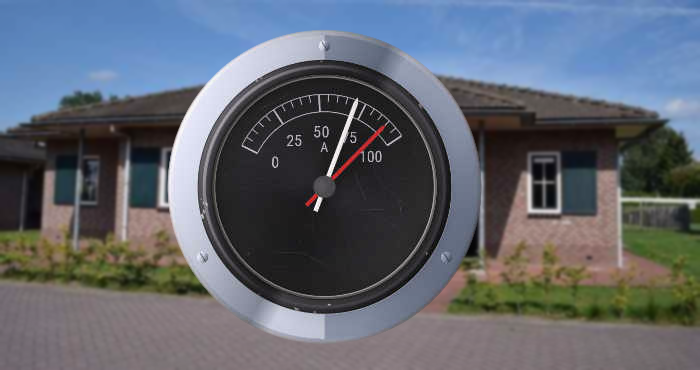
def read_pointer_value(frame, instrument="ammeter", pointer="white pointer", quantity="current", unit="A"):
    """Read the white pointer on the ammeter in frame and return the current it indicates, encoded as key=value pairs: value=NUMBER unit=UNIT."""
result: value=70 unit=A
